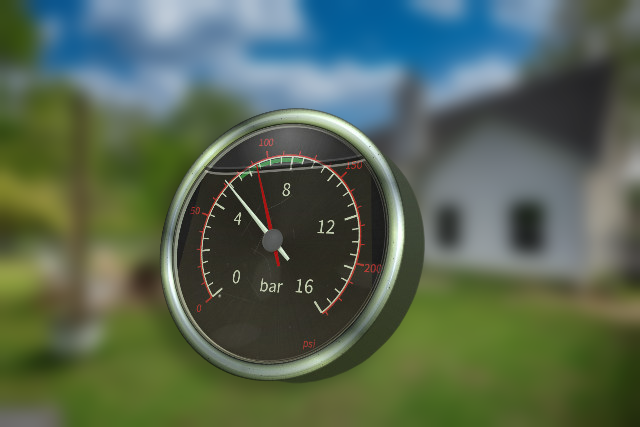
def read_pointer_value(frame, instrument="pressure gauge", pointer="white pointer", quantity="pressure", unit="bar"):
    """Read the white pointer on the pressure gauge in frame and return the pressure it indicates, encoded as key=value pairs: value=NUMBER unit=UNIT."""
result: value=5 unit=bar
